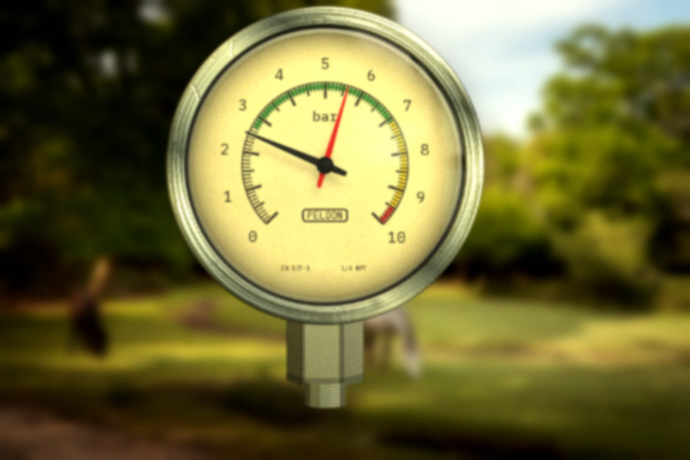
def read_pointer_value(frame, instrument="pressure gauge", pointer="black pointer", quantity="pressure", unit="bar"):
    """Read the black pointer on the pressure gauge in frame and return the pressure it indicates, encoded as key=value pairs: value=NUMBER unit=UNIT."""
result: value=2.5 unit=bar
